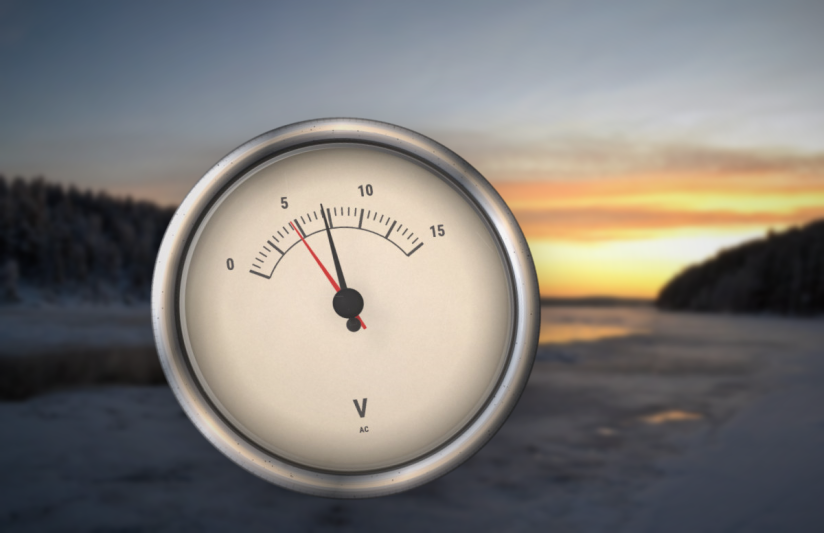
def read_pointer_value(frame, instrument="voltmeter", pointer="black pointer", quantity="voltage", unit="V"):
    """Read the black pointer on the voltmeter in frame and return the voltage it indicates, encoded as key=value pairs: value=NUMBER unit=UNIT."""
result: value=7 unit=V
